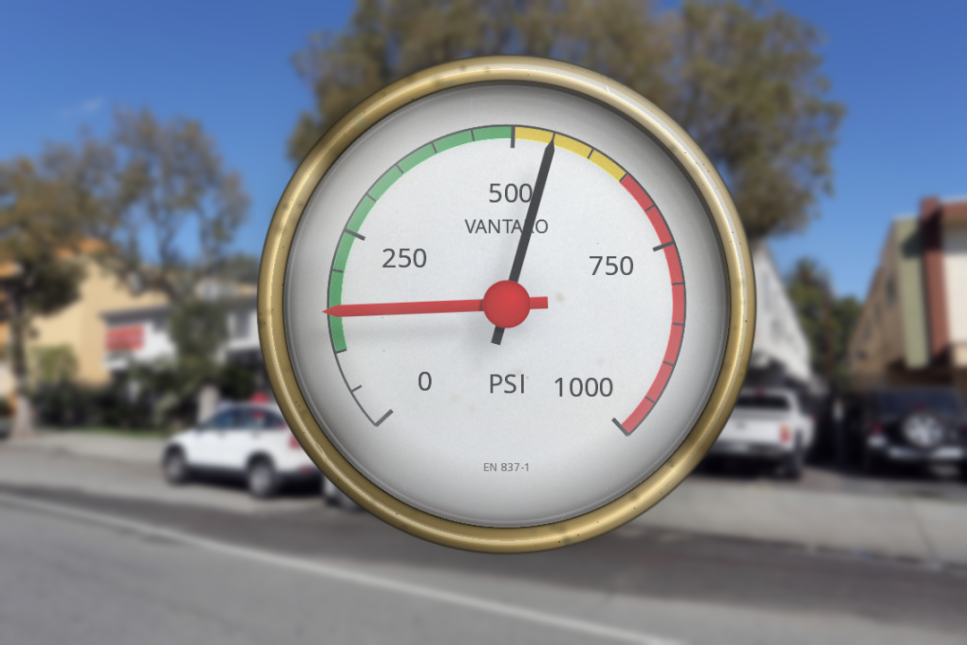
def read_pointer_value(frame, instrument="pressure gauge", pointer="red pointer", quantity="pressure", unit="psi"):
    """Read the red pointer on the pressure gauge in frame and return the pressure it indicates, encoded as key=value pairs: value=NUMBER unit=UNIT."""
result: value=150 unit=psi
